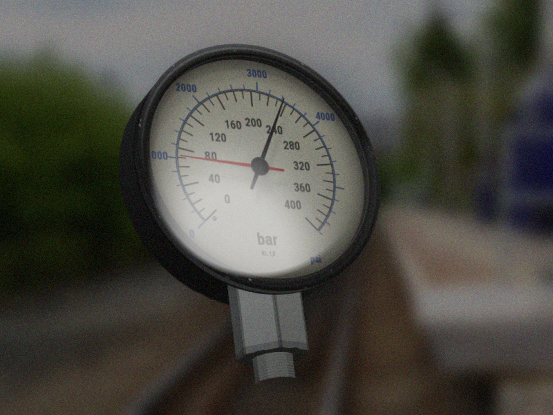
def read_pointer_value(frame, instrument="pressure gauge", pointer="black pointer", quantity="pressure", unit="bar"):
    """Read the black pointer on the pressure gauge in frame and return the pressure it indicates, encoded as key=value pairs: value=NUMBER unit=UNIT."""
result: value=235 unit=bar
